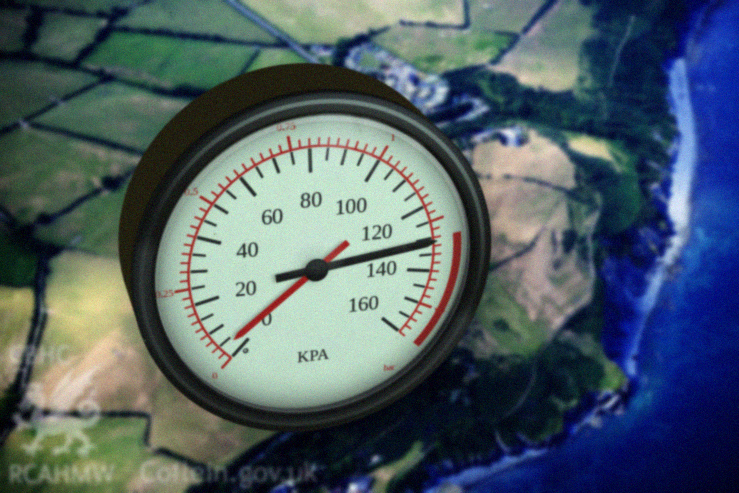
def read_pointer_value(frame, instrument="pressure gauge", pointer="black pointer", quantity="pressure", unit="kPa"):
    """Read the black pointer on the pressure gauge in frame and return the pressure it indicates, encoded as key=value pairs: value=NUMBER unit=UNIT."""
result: value=130 unit=kPa
